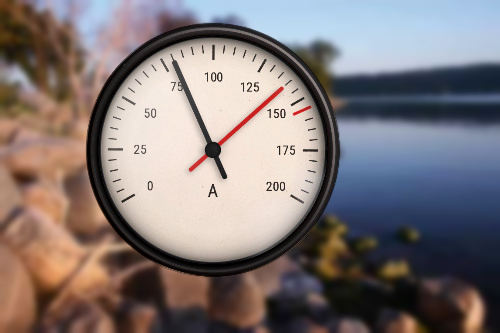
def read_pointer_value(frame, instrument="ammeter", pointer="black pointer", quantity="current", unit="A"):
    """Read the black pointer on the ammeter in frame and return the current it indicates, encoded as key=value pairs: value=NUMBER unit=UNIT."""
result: value=80 unit=A
